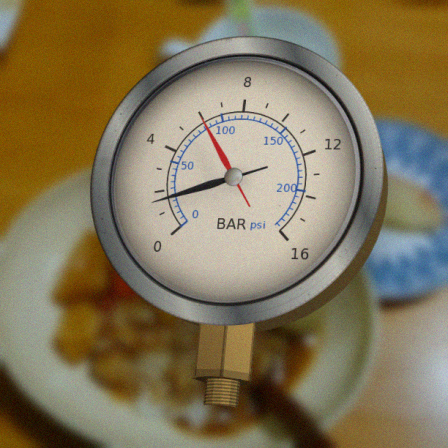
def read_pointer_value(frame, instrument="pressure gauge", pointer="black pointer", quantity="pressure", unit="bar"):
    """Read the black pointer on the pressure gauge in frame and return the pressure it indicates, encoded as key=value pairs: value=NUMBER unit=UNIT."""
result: value=1.5 unit=bar
